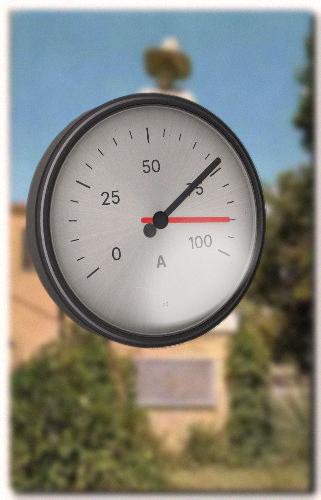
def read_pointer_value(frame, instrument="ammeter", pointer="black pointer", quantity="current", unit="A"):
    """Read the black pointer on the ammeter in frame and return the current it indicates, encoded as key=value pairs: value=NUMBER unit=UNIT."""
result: value=72.5 unit=A
